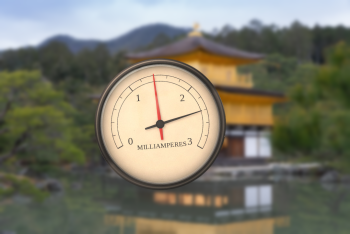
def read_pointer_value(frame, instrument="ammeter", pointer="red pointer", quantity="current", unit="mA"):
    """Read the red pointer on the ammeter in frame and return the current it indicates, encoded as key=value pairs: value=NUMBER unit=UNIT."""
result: value=1.4 unit=mA
